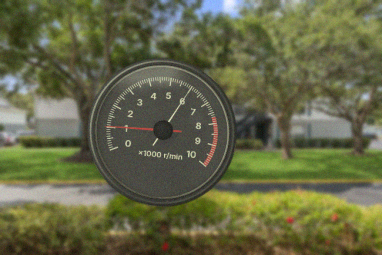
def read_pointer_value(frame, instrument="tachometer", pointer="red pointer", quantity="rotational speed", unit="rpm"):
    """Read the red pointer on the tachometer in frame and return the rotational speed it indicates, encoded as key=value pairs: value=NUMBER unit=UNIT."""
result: value=1000 unit=rpm
